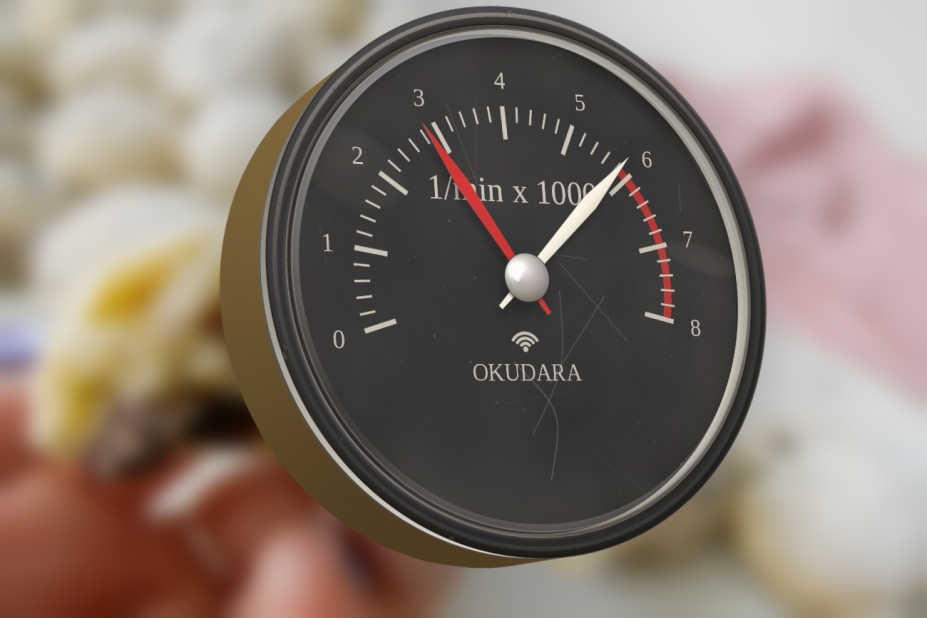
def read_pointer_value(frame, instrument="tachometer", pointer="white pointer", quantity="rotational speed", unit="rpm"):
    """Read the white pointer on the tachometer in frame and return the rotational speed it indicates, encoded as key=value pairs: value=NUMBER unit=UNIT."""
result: value=5800 unit=rpm
